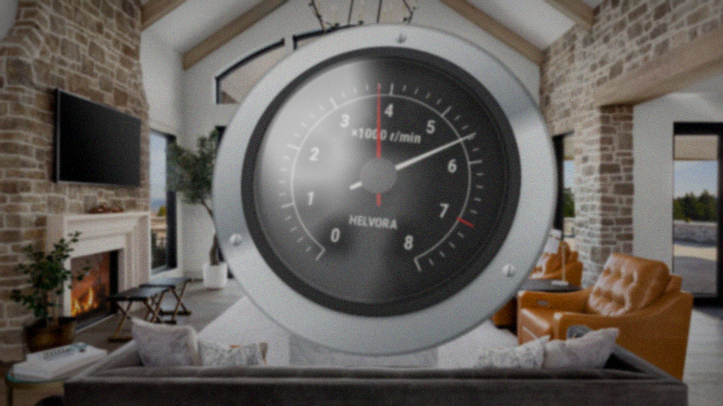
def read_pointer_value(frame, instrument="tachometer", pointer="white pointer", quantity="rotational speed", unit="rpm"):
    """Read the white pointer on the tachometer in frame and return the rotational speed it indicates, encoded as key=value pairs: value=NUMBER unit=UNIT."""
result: value=5600 unit=rpm
